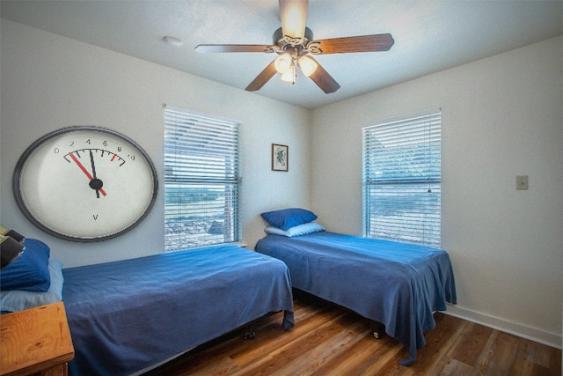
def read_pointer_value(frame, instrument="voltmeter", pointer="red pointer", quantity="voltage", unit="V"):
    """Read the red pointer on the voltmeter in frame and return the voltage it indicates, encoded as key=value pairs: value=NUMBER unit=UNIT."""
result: value=1 unit=V
